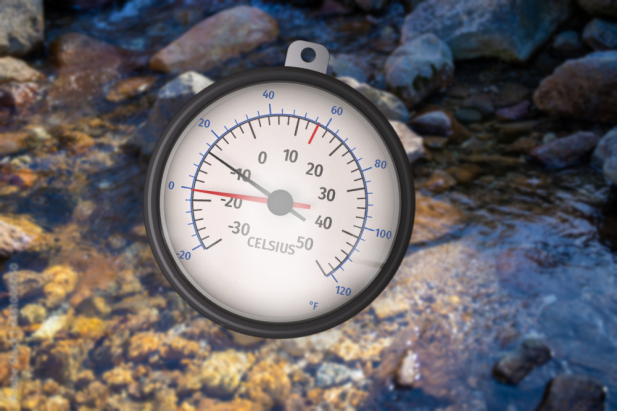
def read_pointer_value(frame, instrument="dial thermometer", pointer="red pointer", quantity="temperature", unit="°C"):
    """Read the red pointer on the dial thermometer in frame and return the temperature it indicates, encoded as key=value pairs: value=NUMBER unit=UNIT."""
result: value=-18 unit=°C
